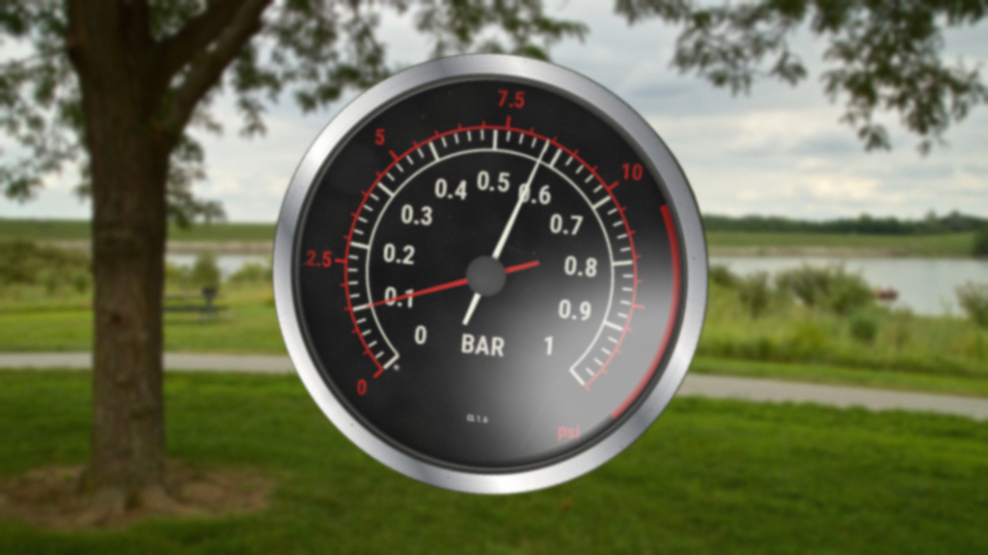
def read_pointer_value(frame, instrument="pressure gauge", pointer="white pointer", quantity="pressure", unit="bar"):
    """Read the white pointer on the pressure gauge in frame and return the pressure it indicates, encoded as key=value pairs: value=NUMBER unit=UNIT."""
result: value=0.58 unit=bar
